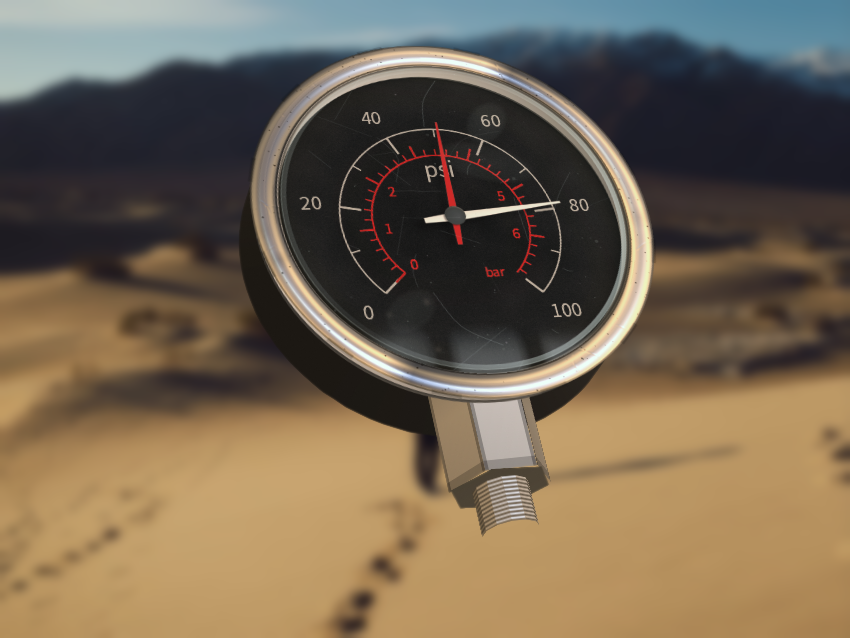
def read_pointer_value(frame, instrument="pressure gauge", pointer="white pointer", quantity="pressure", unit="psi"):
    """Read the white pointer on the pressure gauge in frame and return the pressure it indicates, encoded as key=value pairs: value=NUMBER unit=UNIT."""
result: value=80 unit=psi
